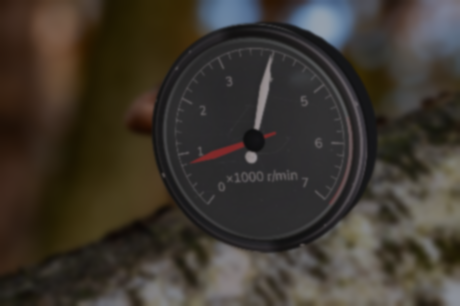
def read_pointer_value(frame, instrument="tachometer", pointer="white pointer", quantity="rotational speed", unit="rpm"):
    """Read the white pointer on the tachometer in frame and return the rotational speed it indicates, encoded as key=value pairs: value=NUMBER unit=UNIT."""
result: value=4000 unit=rpm
